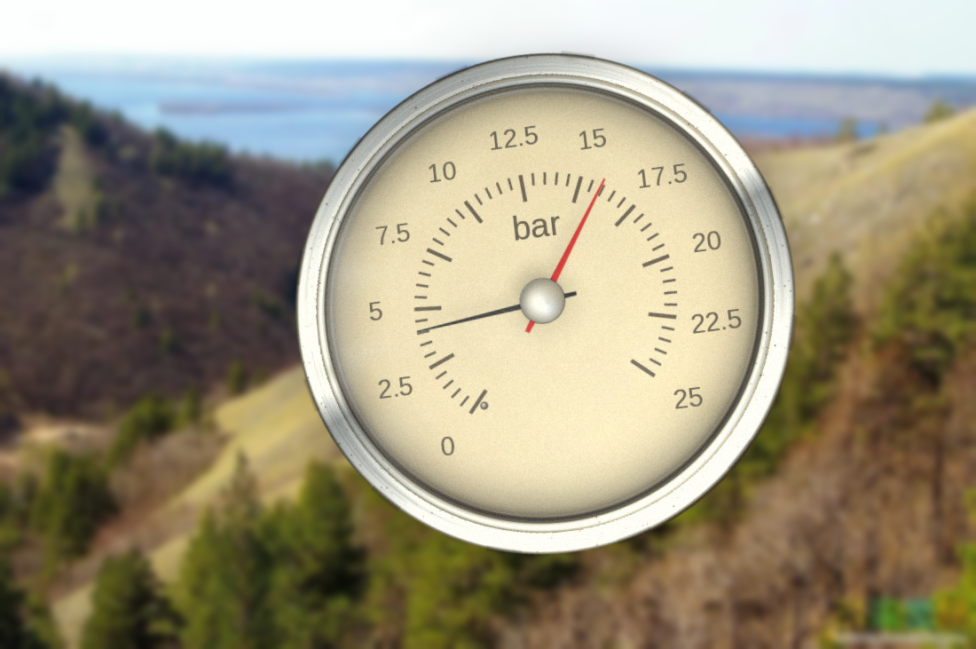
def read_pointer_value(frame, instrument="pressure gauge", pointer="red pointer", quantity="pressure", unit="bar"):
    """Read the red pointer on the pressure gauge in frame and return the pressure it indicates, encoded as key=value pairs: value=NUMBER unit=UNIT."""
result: value=16 unit=bar
